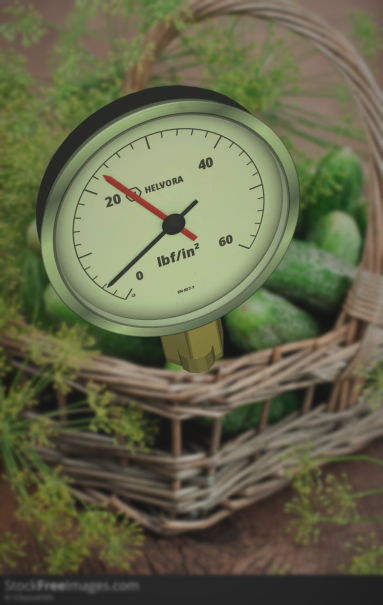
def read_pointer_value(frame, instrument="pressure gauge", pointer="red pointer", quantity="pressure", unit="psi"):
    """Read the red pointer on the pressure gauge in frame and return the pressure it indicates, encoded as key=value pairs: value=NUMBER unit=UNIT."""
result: value=23 unit=psi
